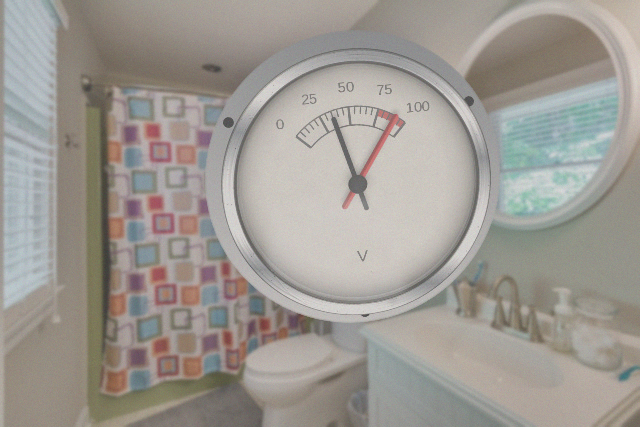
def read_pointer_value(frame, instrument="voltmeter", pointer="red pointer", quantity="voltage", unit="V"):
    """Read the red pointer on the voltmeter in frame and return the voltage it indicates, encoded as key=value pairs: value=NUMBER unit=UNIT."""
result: value=90 unit=V
